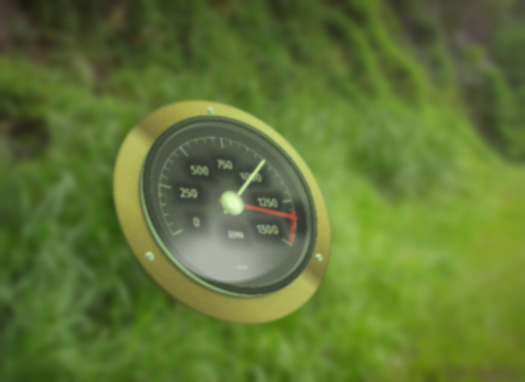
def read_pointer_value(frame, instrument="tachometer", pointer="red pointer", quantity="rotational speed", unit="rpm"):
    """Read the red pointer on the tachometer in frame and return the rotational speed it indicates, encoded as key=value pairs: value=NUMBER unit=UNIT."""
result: value=1350 unit=rpm
